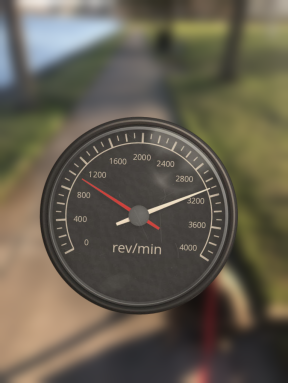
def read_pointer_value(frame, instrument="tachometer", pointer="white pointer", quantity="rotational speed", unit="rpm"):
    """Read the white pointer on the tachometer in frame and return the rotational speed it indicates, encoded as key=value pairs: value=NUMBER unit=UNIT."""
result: value=3100 unit=rpm
